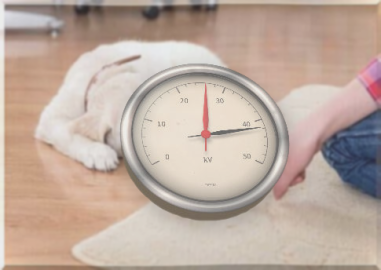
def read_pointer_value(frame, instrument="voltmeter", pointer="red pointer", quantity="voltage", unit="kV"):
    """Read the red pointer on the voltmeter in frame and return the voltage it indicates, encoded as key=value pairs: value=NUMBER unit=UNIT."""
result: value=26 unit=kV
